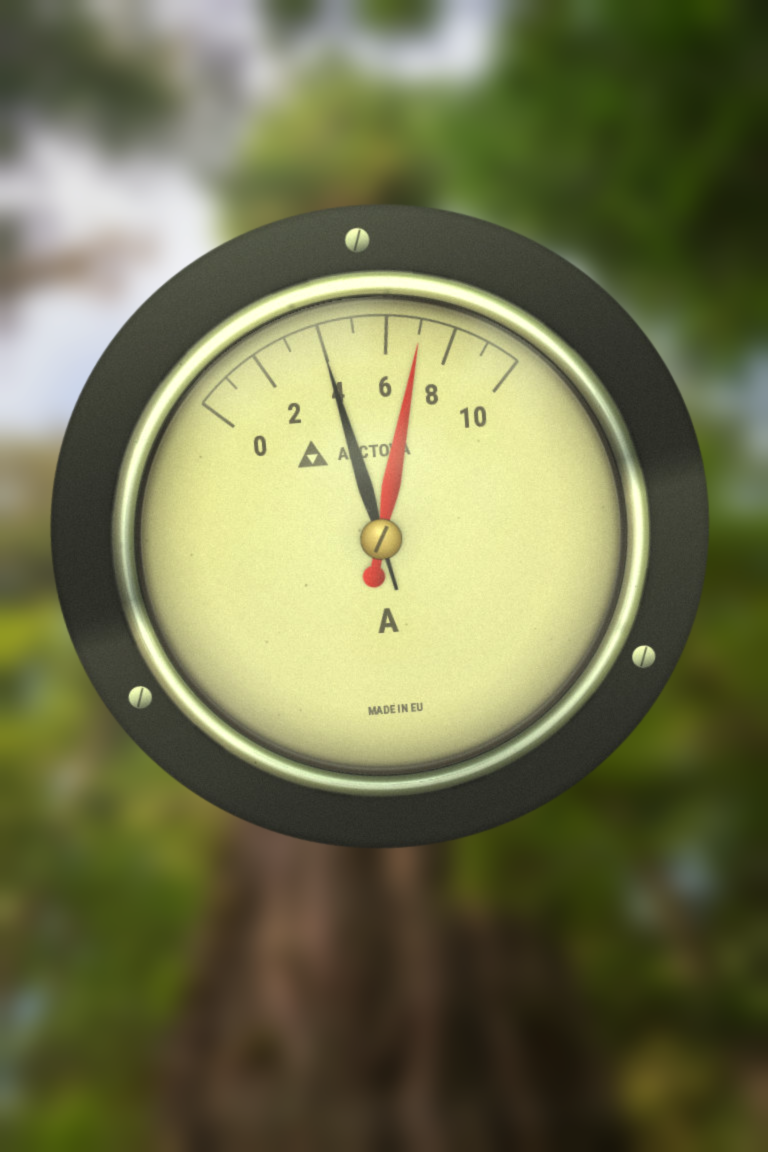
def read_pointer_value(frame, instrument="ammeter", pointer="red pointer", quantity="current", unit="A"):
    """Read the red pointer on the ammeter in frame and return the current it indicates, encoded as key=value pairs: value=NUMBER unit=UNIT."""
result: value=7 unit=A
